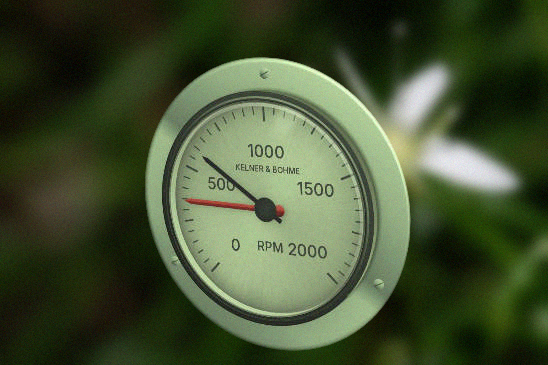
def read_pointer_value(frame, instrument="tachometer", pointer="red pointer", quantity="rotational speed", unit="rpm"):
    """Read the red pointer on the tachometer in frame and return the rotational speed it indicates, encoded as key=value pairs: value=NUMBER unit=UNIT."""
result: value=350 unit=rpm
